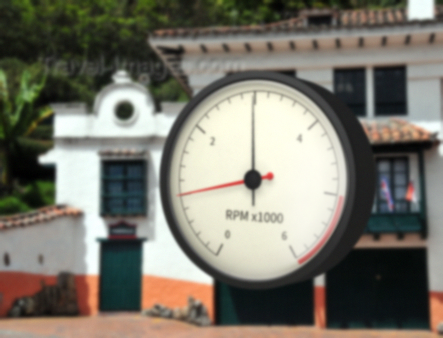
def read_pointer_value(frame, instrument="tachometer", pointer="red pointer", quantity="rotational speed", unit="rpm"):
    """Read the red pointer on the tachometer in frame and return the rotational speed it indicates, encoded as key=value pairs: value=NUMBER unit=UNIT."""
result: value=1000 unit=rpm
